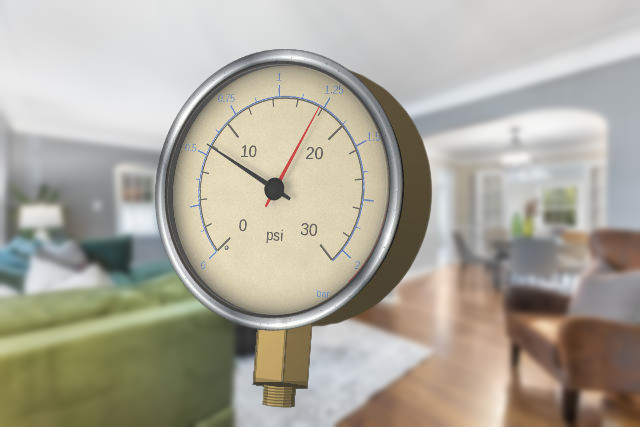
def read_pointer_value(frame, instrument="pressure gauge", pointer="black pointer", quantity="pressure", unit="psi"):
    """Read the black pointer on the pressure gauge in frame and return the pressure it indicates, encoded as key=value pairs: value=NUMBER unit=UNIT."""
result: value=8 unit=psi
